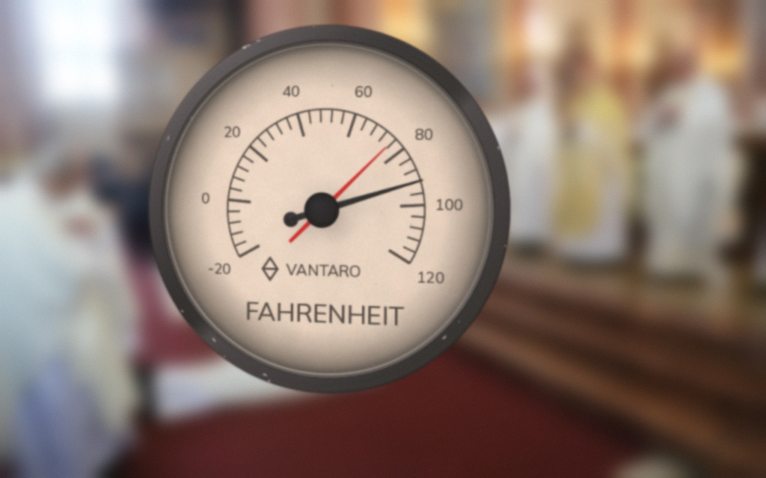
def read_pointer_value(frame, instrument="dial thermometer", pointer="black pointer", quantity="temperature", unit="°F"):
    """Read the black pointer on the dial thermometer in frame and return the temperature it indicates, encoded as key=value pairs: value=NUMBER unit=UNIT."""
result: value=92 unit=°F
